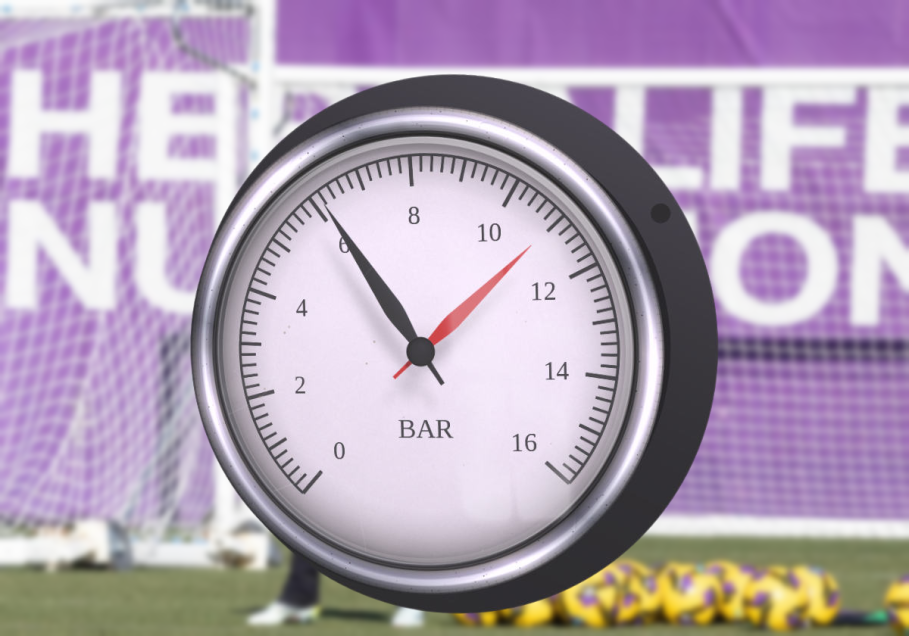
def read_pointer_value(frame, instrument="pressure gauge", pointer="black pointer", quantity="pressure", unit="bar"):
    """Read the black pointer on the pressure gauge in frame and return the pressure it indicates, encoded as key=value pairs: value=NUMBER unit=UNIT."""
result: value=6.2 unit=bar
